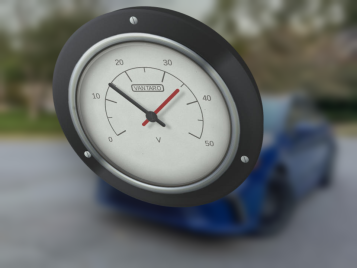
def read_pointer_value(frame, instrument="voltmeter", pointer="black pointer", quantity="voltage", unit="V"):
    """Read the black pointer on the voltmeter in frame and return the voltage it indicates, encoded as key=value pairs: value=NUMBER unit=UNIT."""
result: value=15 unit=V
